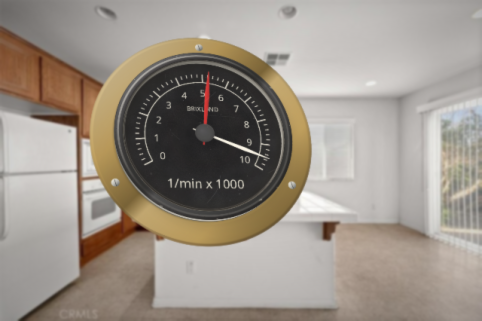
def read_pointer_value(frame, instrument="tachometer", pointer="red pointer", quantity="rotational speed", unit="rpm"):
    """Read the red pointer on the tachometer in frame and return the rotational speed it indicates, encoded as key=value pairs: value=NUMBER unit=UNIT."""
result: value=5200 unit=rpm
